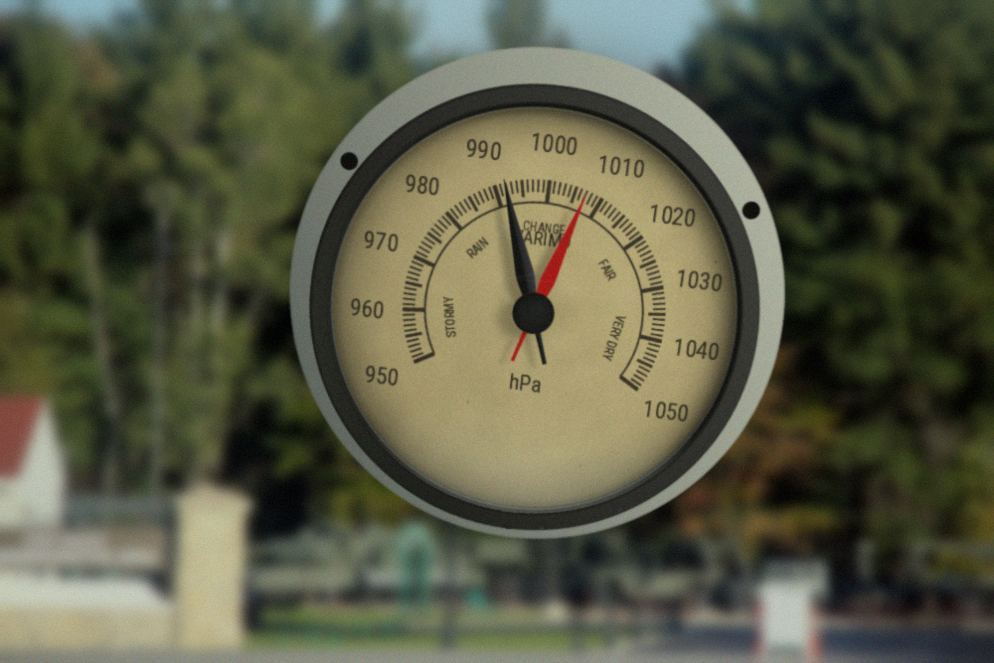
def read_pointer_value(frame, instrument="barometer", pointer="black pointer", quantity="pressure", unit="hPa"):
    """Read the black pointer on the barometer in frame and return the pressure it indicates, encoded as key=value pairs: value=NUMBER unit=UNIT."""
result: value=992 unit=hPa
